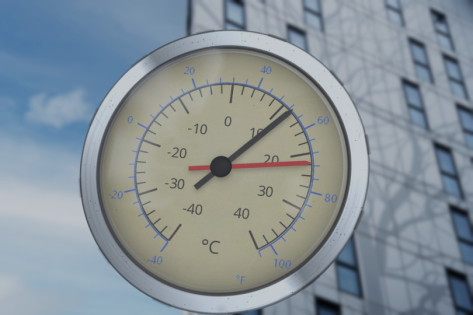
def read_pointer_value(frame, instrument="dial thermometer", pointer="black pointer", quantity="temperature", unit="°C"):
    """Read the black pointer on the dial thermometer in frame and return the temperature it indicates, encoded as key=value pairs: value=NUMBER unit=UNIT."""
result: value=12 unit=°C
